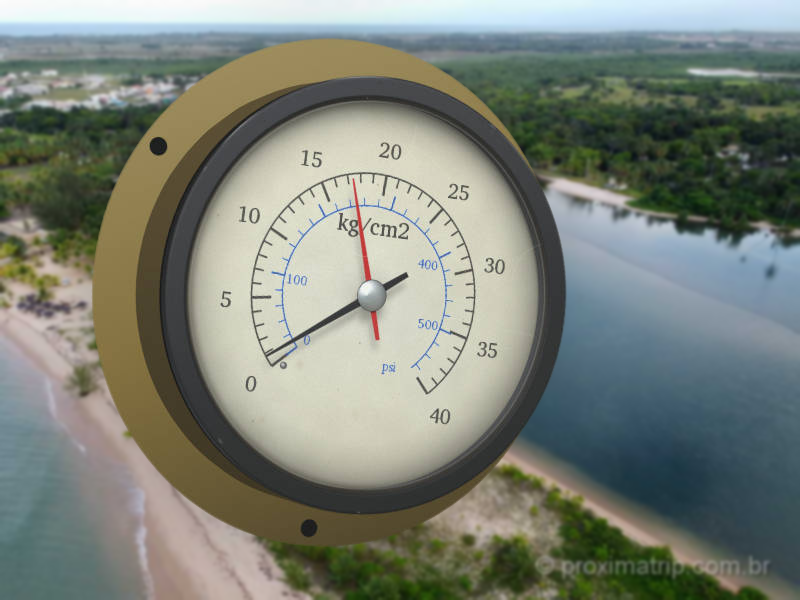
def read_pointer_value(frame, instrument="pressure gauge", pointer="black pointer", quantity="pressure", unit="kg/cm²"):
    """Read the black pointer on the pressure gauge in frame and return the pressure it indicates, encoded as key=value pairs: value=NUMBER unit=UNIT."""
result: value=1 unit=kg/cm²
